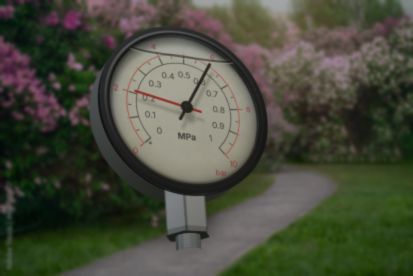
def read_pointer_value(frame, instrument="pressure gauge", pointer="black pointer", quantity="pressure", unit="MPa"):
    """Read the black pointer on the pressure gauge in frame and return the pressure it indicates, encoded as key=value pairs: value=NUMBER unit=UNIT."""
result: value=0.6 unit=MPa
